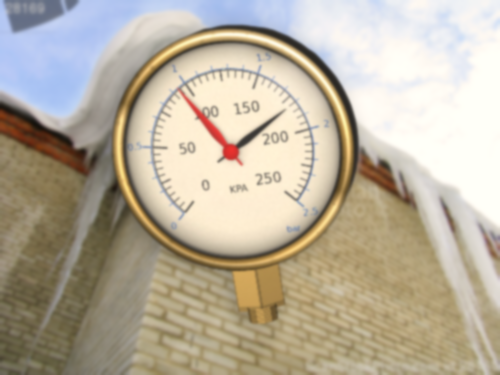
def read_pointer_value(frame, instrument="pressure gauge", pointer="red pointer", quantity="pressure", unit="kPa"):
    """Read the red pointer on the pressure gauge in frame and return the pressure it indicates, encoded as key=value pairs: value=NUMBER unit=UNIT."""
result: value=95 unit=kPa
